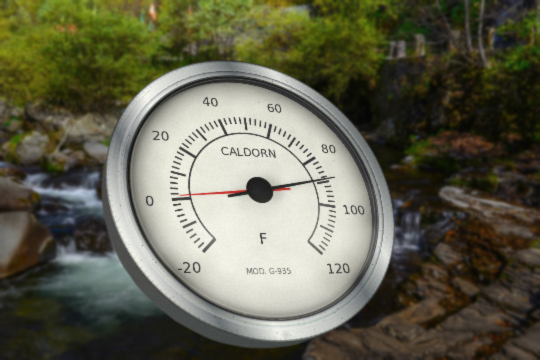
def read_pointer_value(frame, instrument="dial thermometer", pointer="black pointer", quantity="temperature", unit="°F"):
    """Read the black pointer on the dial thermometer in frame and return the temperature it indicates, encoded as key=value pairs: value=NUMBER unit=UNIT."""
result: value=90 unit=°F
